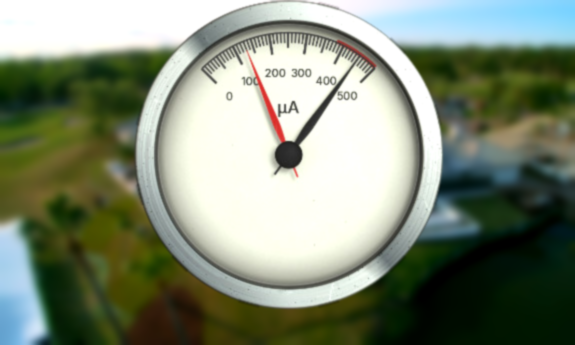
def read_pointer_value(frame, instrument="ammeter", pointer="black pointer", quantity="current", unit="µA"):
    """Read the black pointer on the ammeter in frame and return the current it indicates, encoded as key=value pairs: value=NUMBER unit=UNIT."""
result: value=450 unit=µA
